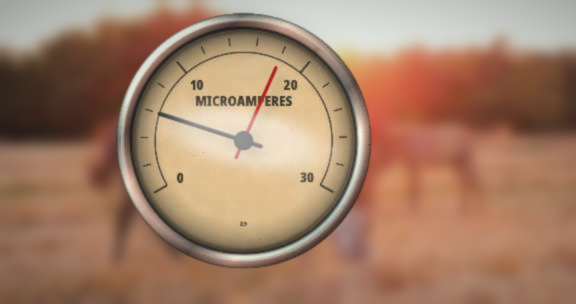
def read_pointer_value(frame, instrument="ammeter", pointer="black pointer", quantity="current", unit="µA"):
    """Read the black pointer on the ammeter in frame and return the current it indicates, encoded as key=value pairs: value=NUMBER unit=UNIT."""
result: value=6 unit=µA
